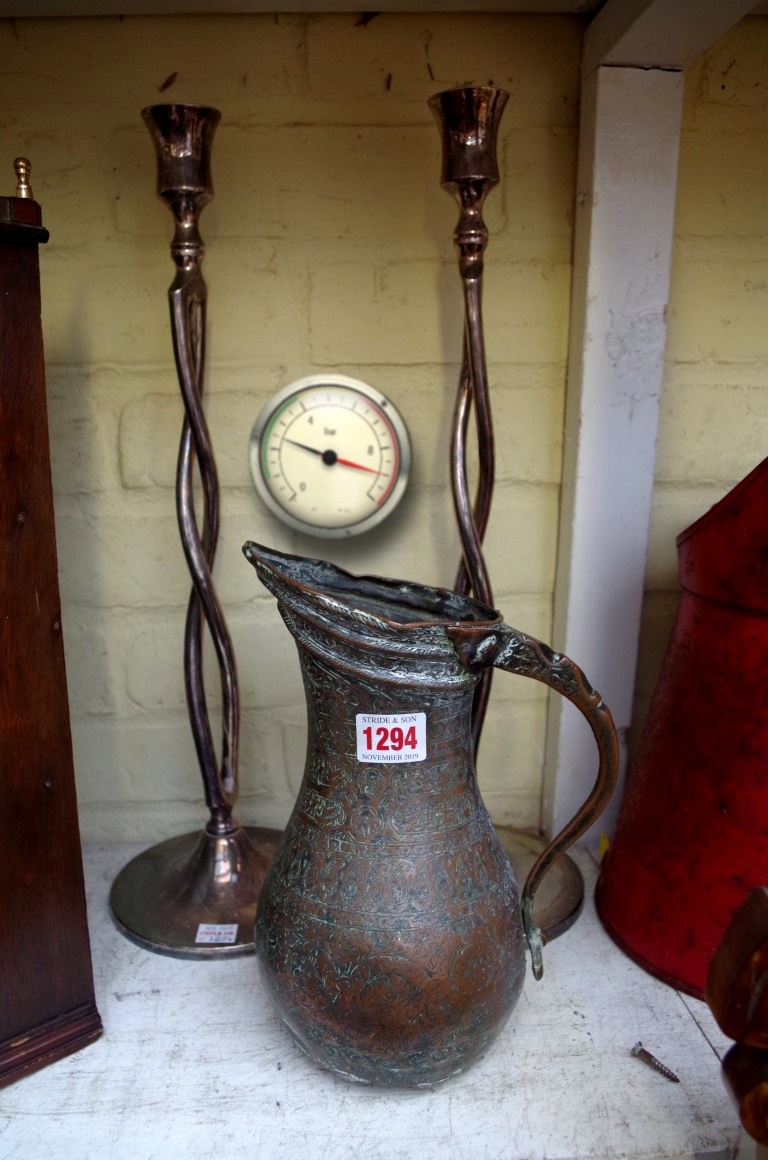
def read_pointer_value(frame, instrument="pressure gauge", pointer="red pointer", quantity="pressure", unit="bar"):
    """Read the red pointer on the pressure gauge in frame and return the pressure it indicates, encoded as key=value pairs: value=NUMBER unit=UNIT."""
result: value=9 unit=bar
